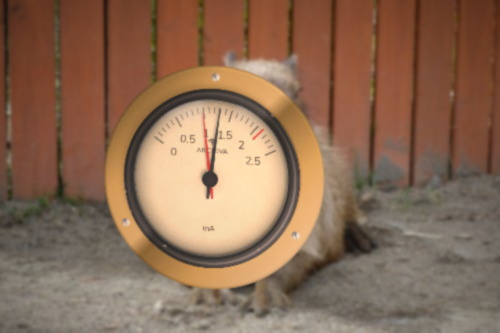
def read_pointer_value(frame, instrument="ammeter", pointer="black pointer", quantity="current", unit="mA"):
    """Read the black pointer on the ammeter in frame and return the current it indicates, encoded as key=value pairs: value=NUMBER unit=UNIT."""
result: value=1.3 unit=mA
